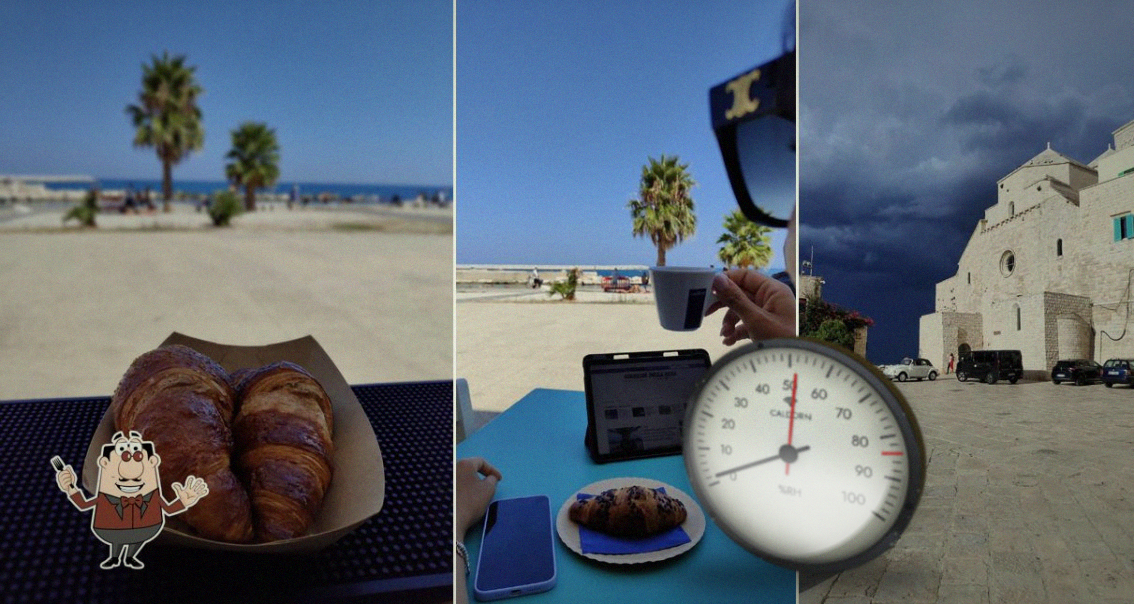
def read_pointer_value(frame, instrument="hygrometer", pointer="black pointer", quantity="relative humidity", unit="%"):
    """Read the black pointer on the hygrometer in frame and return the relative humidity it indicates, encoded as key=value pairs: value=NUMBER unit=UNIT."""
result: value=2 unit=%
